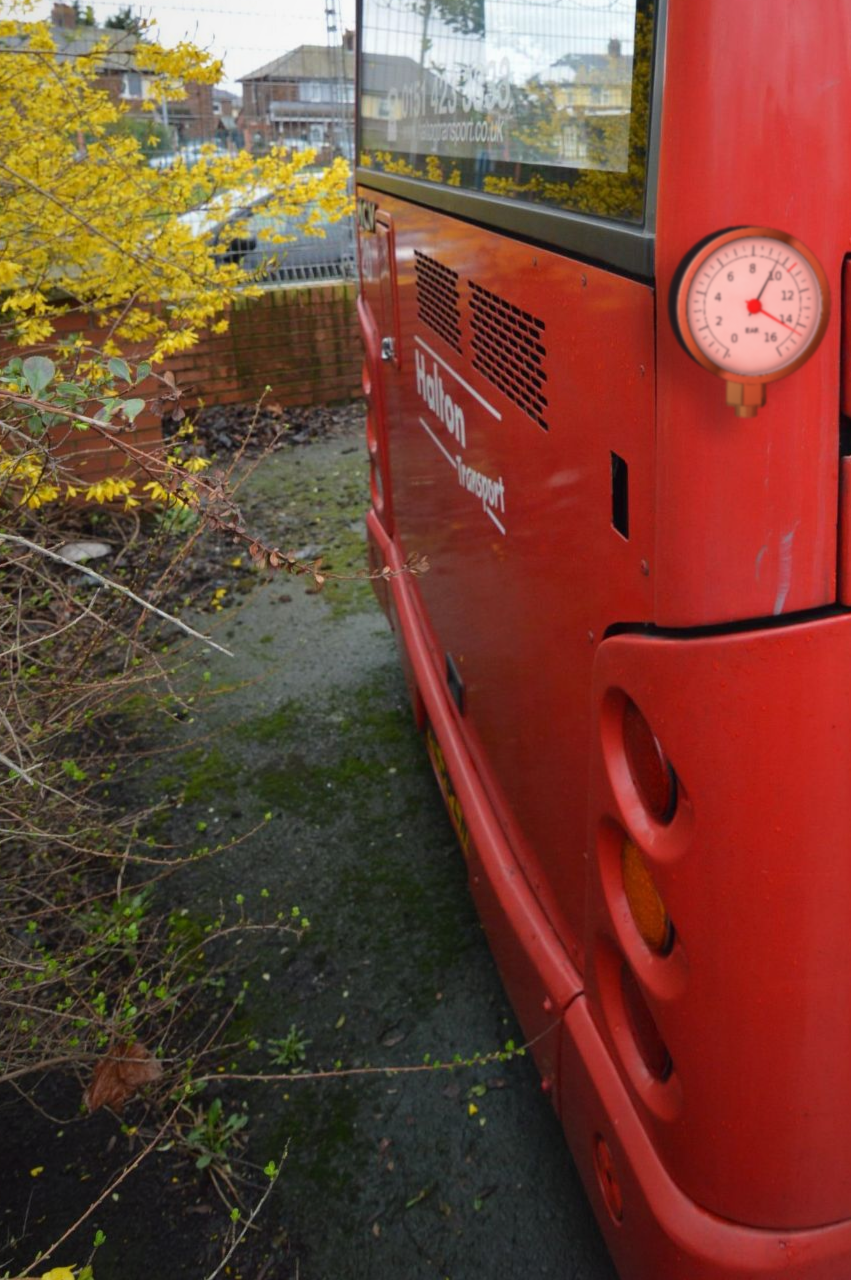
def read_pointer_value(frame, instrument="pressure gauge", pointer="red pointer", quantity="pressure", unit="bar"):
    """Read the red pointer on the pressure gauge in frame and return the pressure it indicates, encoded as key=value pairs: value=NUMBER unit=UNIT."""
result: value=14.5 unit=bar
